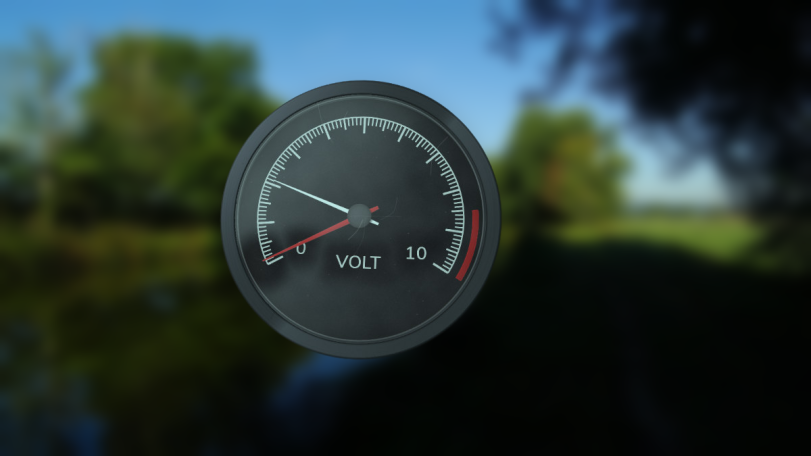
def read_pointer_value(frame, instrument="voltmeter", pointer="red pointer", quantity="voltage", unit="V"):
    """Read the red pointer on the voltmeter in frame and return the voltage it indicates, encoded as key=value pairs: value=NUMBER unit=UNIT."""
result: value=0.1 unit=V
